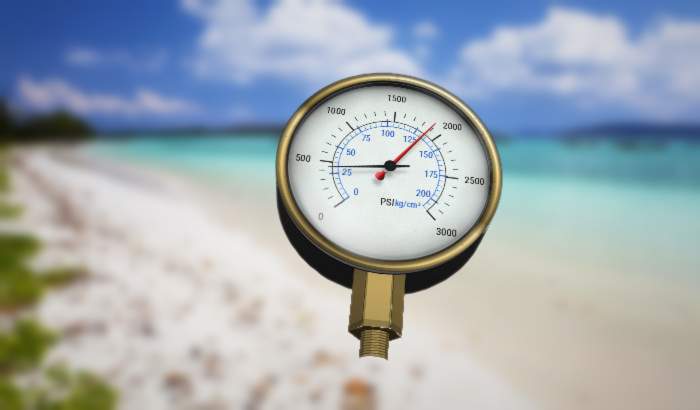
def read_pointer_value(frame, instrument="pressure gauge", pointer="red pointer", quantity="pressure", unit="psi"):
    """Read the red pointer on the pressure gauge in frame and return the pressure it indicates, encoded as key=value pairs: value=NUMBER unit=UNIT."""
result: value=1900 unit=psi
